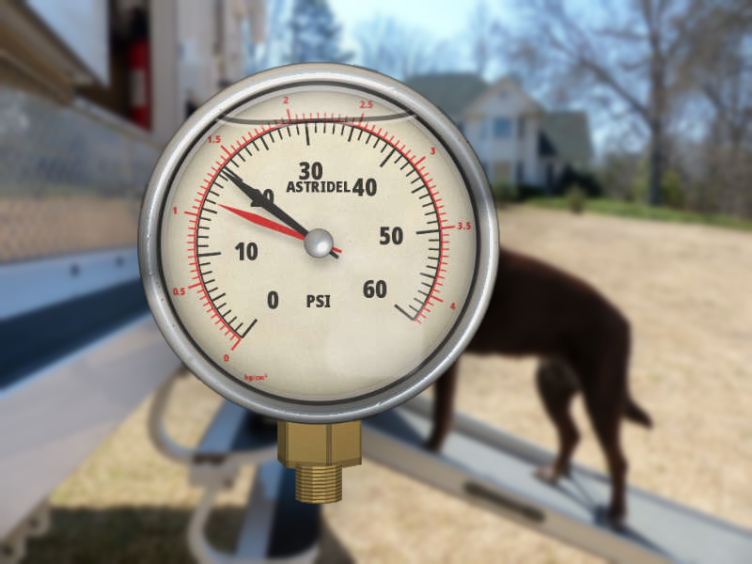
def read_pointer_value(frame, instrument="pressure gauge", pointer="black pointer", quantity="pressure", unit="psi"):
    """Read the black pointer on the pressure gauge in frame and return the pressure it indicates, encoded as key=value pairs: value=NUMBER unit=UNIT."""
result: value=19.5 unit=psi
